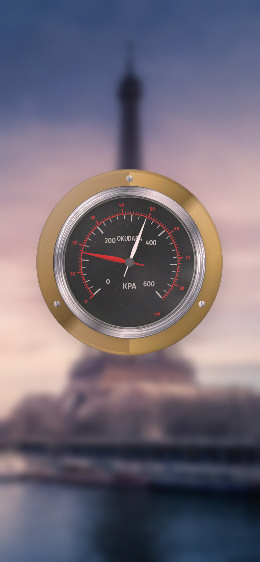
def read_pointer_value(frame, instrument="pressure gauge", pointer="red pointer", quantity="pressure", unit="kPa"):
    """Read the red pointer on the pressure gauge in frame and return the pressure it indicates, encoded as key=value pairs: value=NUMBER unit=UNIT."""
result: value=120 unit=kPa
